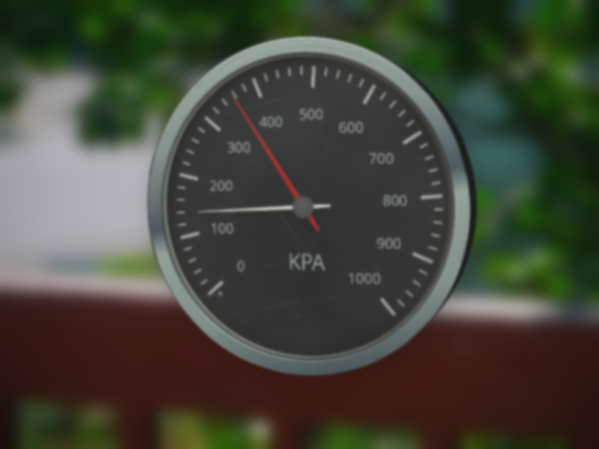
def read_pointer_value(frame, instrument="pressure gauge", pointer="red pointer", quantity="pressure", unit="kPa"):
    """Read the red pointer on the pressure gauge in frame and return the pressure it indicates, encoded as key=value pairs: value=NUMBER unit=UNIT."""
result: value=360 unit=kPa
